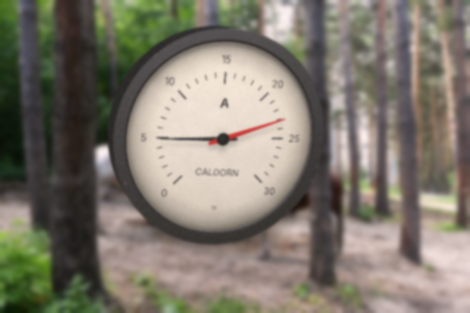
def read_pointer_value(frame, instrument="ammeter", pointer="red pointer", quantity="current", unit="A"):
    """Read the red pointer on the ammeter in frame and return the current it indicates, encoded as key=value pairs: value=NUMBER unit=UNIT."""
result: value=23 unit=A
